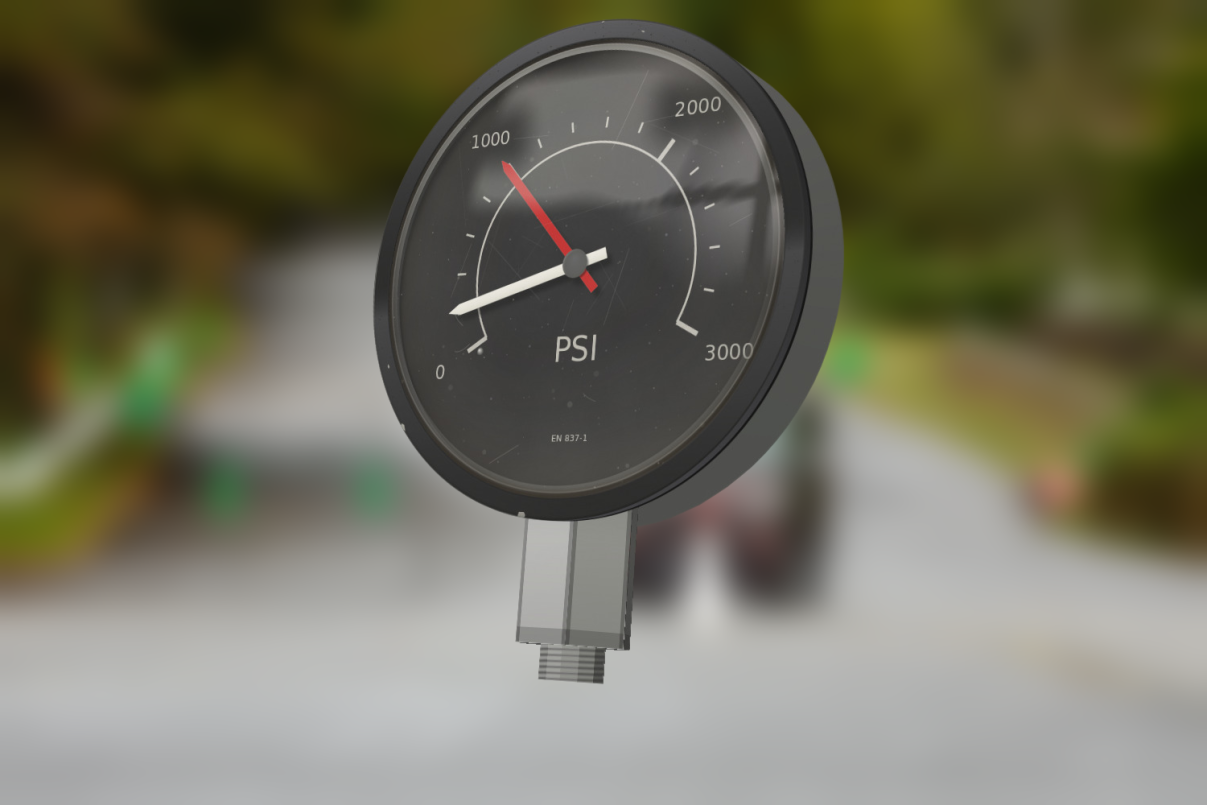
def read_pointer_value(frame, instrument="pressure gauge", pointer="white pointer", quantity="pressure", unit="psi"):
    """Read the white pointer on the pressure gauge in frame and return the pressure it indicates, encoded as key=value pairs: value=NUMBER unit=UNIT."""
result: value=200 unit=psi
